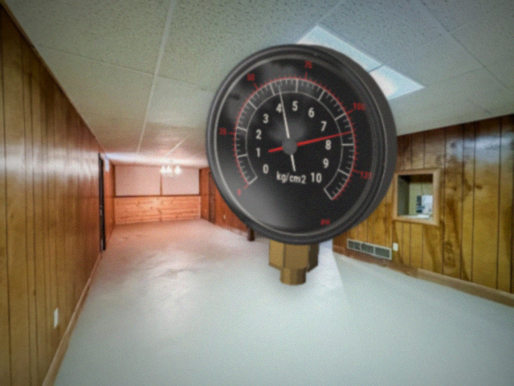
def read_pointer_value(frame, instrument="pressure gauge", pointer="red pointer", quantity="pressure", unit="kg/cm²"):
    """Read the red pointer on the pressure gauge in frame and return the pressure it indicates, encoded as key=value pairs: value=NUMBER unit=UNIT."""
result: value=7.6 unit=kg/cm²
